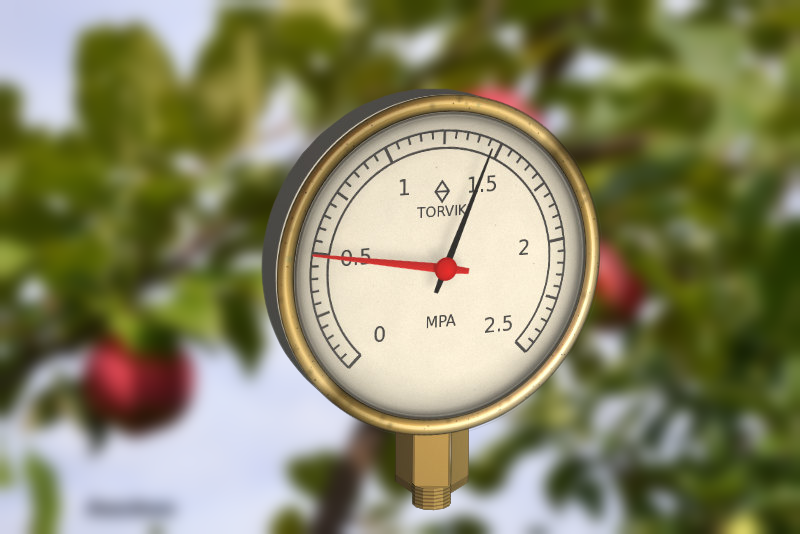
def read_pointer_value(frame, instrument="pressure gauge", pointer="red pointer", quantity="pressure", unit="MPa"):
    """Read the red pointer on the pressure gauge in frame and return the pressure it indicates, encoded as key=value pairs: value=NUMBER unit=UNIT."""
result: value=0.5 unit=MPa
